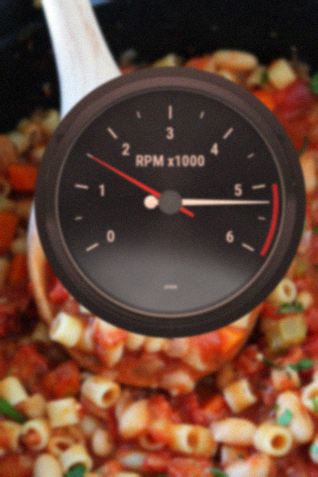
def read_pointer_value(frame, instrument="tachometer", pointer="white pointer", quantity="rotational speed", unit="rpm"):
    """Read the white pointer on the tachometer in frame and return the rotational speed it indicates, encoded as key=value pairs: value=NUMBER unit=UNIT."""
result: value=5250 unit=rpm
